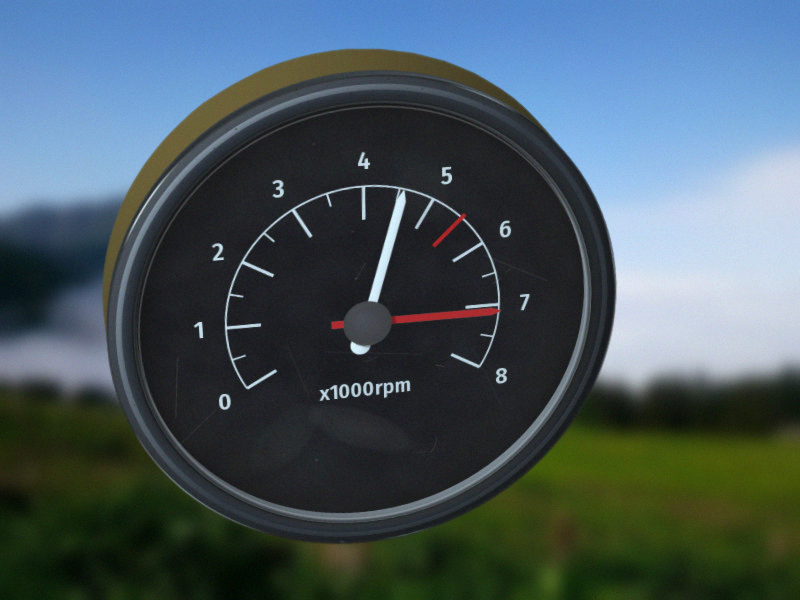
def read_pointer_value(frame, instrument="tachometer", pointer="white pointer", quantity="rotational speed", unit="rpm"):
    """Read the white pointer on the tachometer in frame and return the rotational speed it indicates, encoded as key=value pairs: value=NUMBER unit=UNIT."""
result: value=4500 unit=rpm
